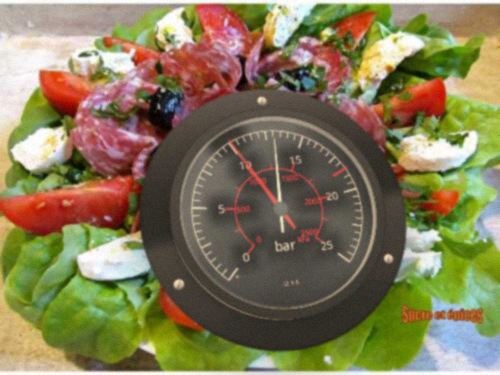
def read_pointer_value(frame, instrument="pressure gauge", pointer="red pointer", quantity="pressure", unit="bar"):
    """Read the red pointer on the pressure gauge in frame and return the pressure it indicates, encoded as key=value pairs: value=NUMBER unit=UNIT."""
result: value=10 unit=bar
